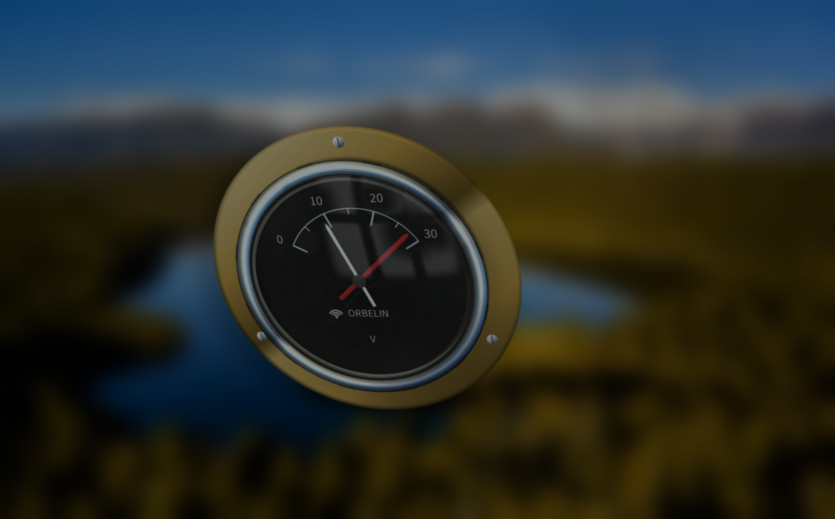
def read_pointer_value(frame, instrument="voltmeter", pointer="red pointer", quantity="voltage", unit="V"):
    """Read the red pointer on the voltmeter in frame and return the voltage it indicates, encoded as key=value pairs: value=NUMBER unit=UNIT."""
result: value=27.5 unit=V
